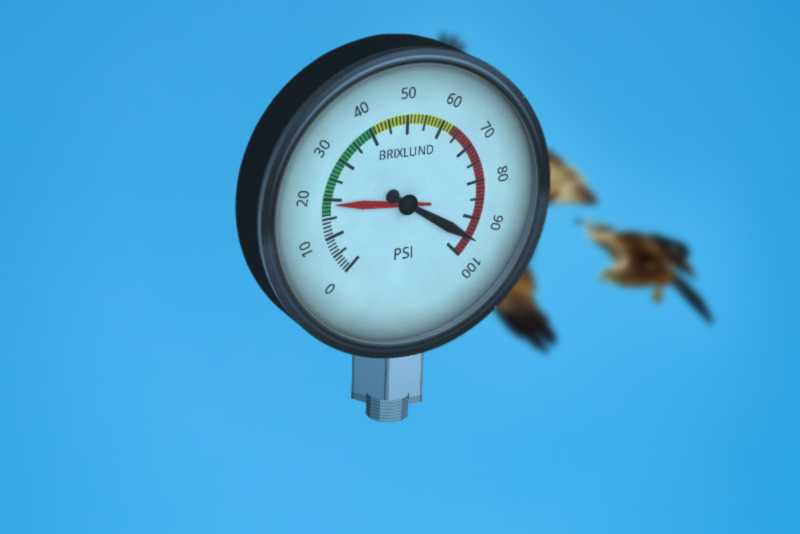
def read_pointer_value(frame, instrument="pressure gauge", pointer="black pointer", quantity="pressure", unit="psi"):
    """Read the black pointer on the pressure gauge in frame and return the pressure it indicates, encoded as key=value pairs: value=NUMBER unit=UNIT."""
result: value=95 unit=psi
